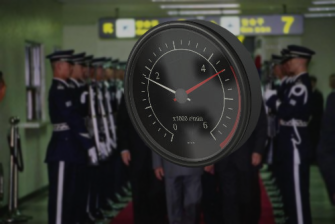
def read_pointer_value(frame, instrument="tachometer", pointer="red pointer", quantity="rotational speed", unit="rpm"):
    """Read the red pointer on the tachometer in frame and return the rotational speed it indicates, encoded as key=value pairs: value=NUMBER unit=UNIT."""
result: value=4400 unit=rpm
